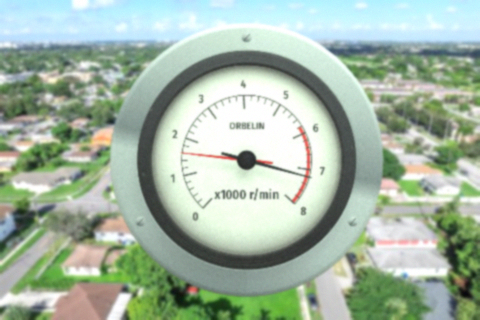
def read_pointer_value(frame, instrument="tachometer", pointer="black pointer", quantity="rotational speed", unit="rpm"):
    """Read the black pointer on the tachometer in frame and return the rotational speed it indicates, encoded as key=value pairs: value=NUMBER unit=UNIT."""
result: value=7200 unit=rpm
